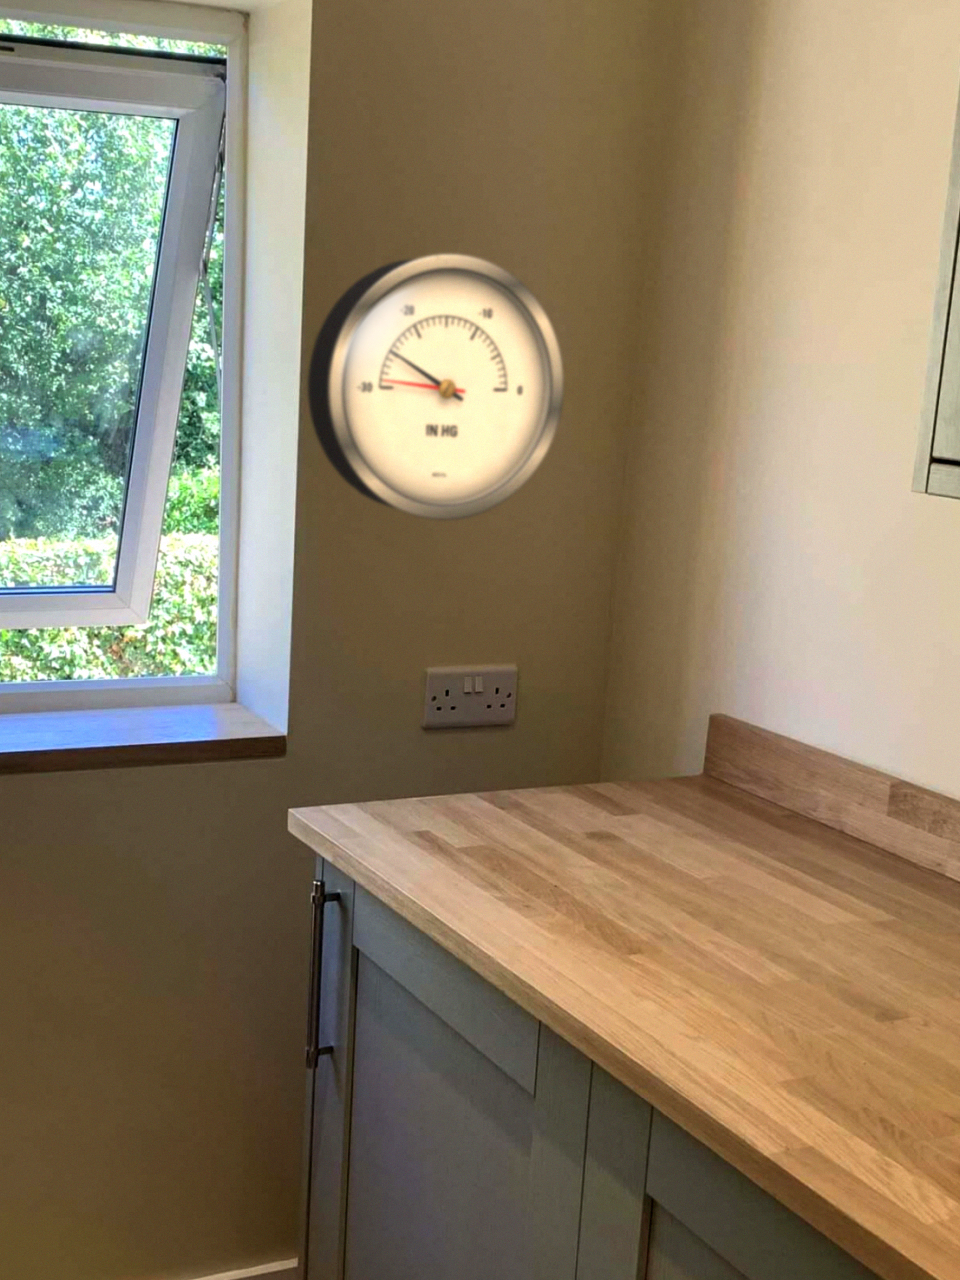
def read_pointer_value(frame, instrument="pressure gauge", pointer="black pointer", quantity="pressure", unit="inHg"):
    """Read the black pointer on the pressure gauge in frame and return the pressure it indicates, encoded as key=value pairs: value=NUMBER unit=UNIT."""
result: value=-25 unit=inHg
